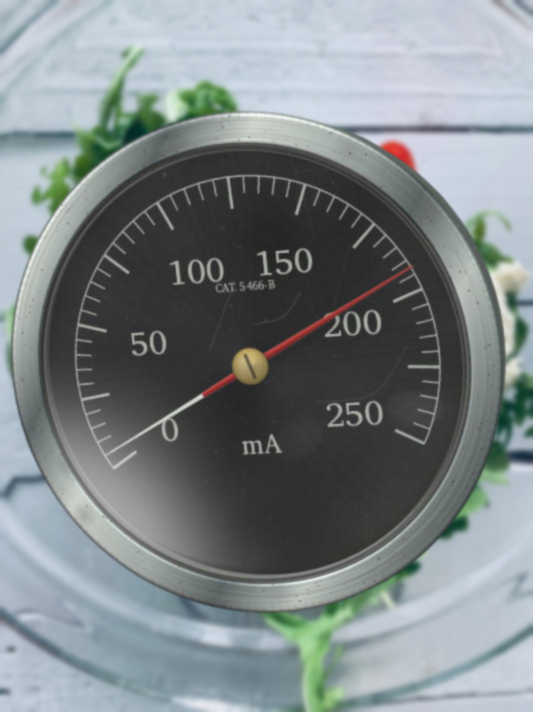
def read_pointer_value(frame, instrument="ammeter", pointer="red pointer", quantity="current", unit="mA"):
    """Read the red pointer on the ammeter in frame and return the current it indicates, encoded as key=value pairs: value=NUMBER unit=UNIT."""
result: value=192.5 unit=mA
